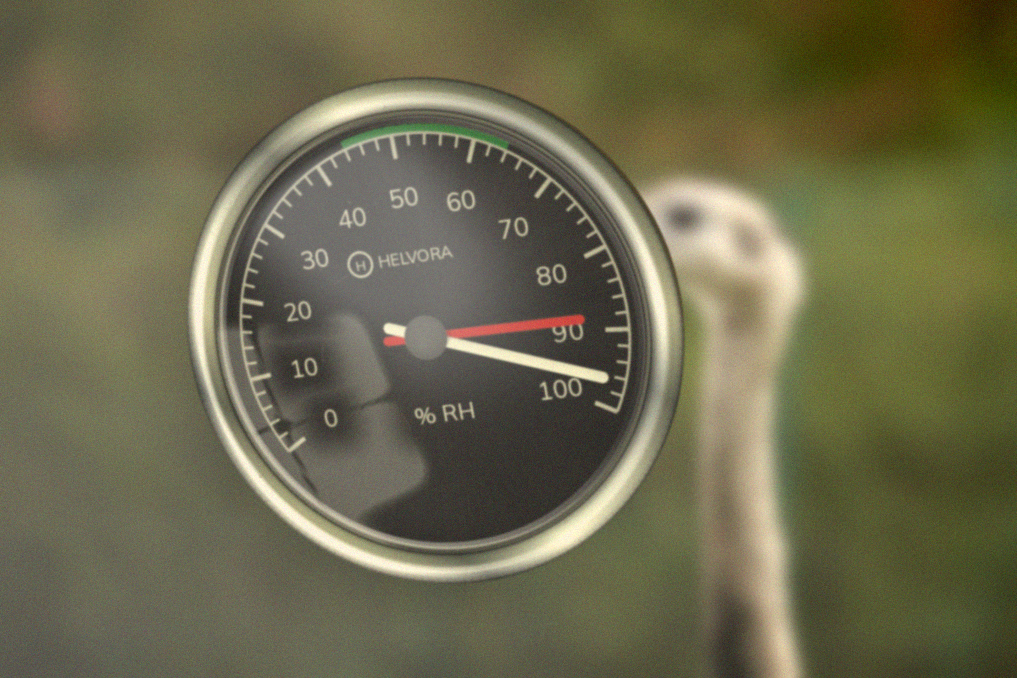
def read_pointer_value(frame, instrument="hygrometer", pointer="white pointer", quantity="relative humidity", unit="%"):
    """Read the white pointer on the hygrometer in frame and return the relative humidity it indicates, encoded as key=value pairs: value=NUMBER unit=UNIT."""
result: value=96 unit=%
